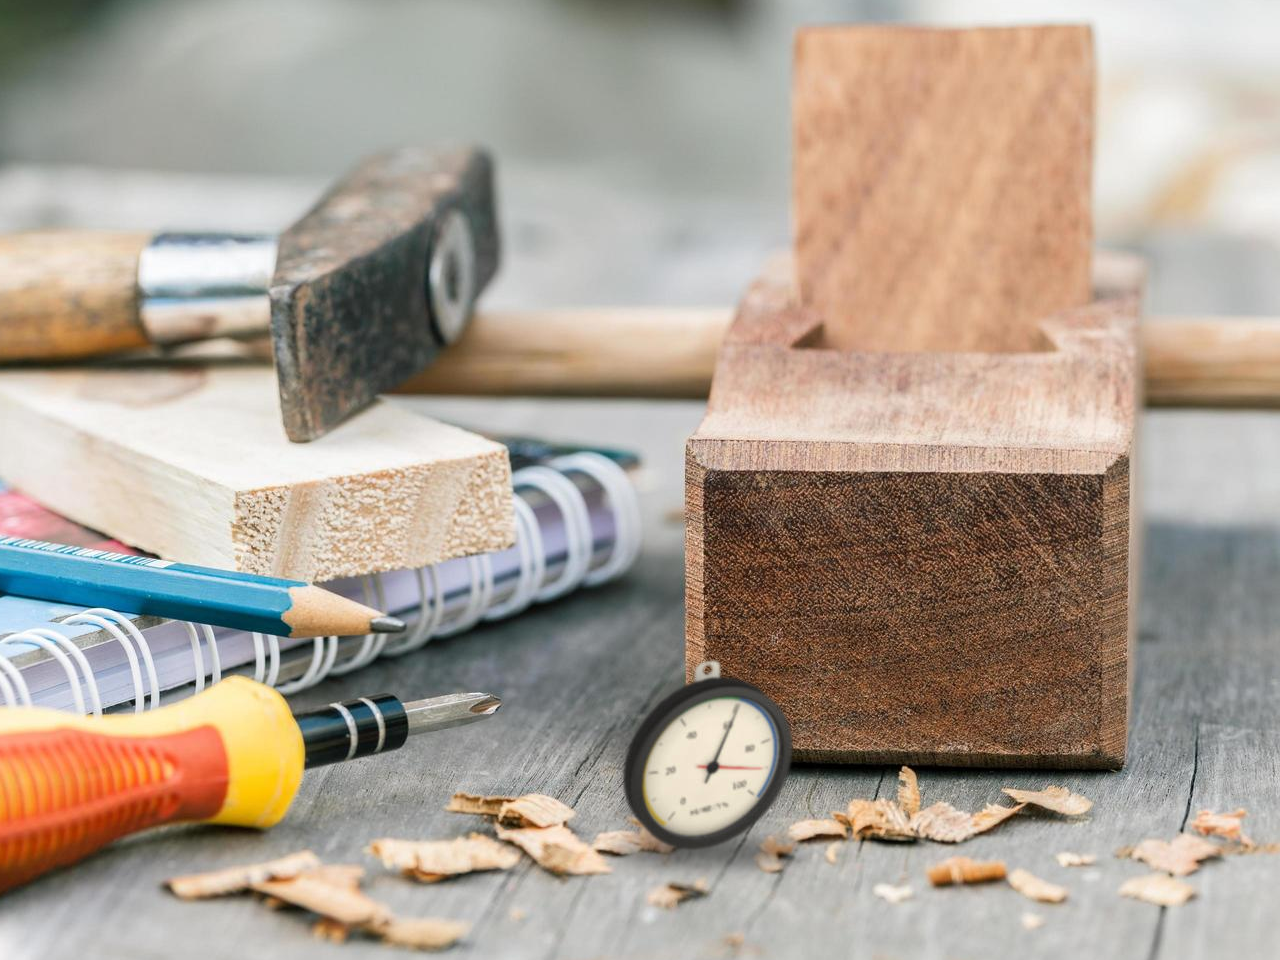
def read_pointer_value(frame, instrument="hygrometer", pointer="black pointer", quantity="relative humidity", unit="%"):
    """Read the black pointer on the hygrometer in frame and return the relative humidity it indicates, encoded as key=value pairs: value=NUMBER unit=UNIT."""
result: value=60 unit=%
